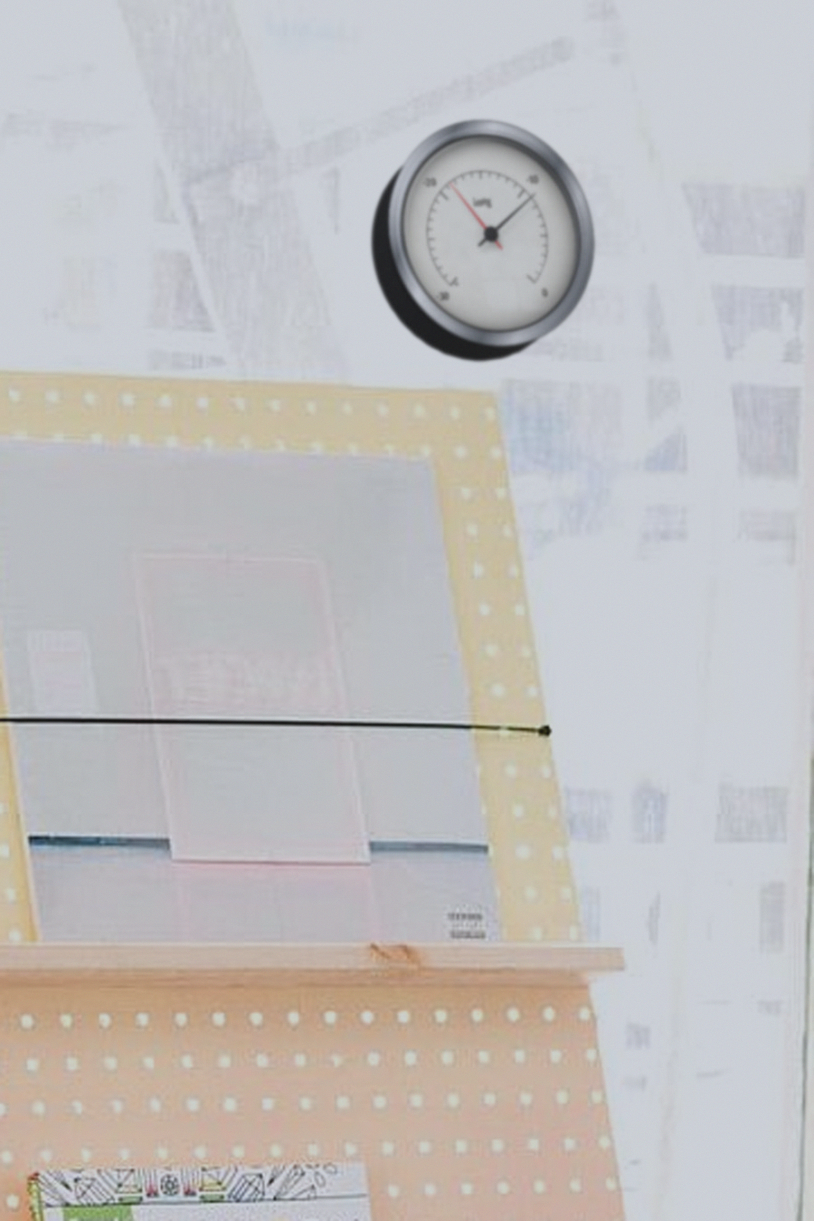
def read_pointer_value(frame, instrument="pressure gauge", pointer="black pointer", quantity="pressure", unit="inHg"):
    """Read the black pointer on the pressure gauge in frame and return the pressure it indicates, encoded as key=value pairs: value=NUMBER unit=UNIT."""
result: value=-9 unit=inHg
